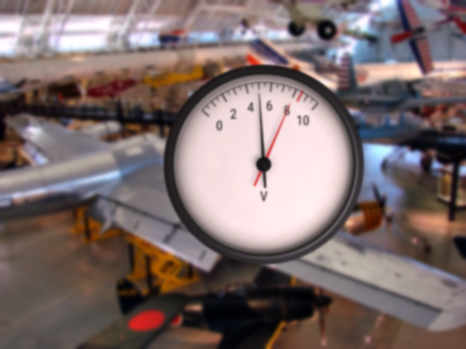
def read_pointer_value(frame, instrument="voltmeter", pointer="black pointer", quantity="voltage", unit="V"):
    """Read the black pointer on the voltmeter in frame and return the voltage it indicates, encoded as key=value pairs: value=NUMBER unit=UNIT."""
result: value=5 unit=V
